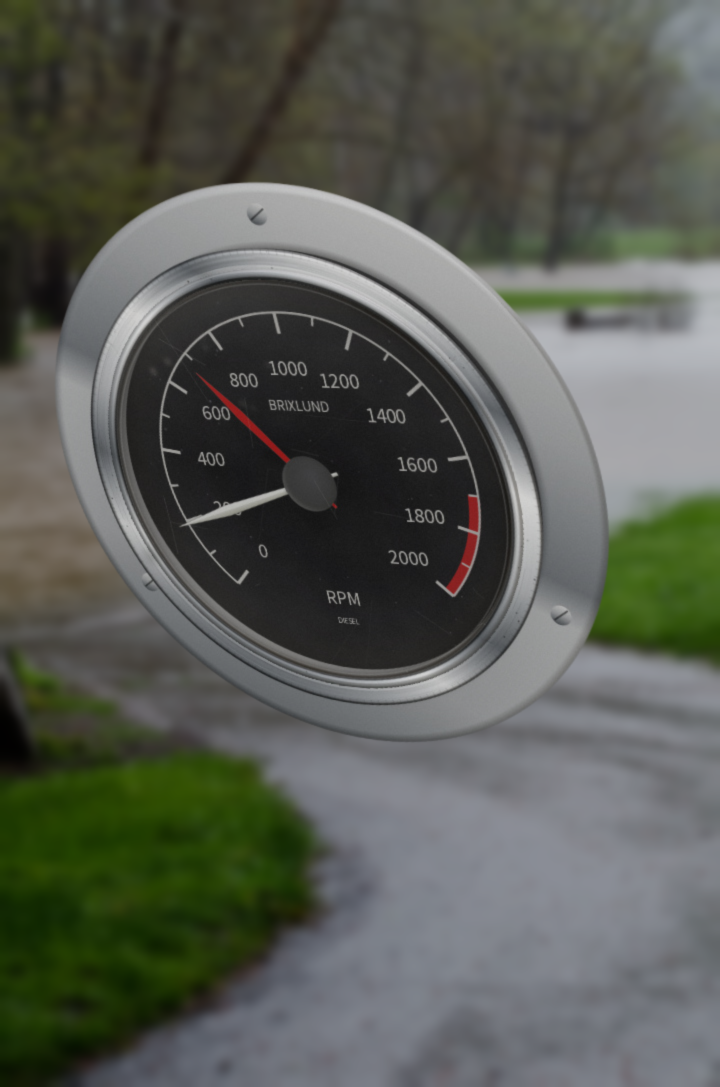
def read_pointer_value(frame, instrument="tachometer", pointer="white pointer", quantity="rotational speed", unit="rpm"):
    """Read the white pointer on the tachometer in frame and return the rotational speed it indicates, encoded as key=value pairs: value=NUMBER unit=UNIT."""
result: value=200 unit=rpm
